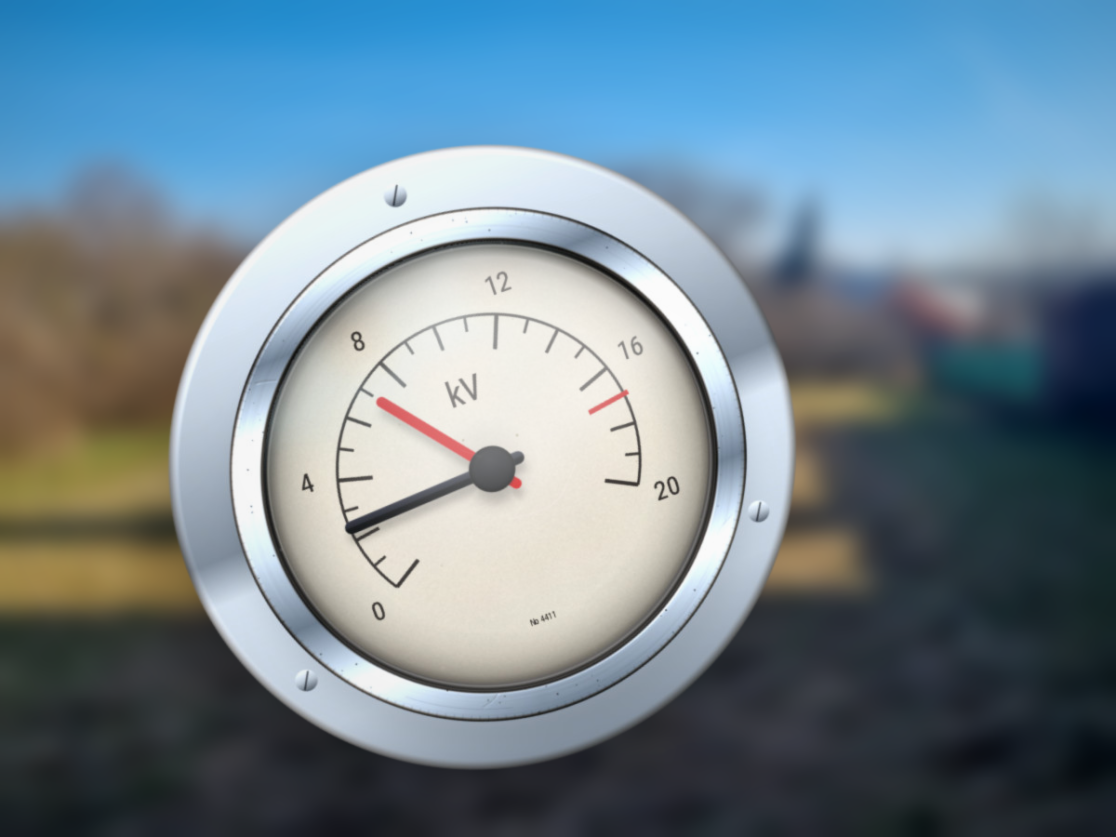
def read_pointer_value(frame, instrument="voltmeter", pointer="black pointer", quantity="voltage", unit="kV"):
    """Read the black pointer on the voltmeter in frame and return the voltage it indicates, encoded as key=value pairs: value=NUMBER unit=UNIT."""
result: value=2.5 unit=kV
